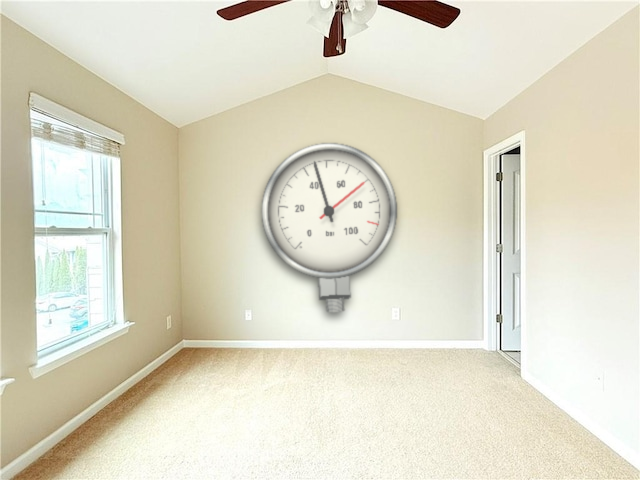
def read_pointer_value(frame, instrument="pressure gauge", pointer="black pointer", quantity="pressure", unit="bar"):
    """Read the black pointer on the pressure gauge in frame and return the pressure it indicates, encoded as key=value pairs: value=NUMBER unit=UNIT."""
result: value=45 unit=bar
